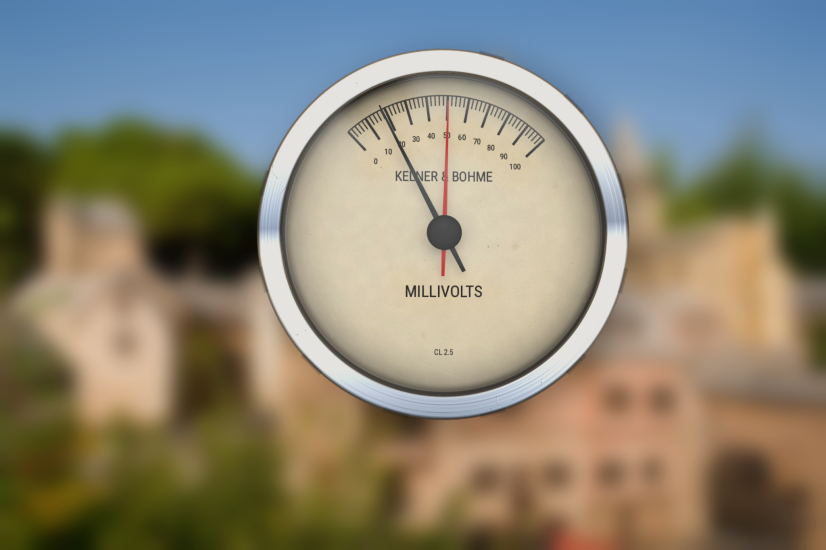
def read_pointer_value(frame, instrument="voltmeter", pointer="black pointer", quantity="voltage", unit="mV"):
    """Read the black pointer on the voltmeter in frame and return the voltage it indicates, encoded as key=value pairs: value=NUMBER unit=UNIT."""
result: value=18 unit=mV
